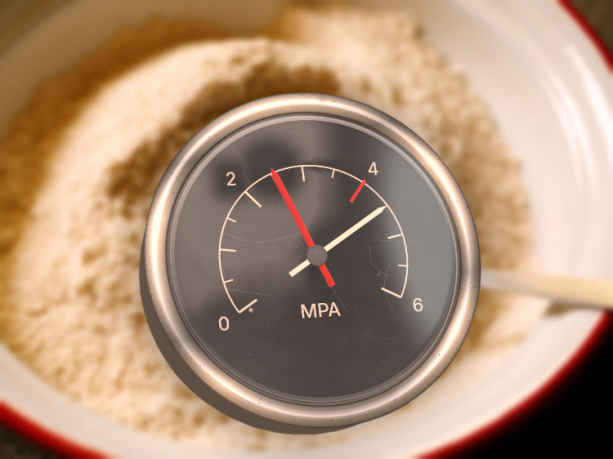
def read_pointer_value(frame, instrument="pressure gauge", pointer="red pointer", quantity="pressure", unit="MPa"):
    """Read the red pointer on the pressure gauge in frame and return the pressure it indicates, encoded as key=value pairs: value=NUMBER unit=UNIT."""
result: value=2.5 unit=MPa
